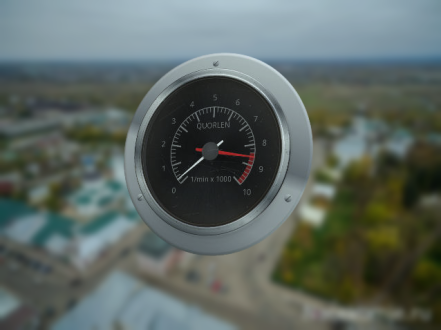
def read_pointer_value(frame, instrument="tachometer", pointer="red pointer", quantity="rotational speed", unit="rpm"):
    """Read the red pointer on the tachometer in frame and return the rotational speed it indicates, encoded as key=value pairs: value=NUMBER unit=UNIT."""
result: value=8600 unit=rpm
